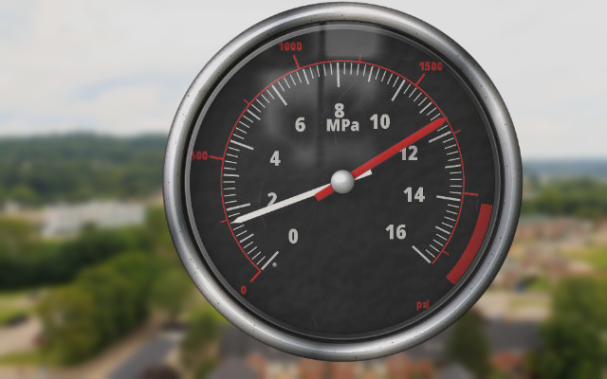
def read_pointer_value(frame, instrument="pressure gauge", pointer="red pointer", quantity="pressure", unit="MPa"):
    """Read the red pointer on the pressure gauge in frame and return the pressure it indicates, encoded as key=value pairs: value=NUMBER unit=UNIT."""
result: value=11.6 unit=MPa
